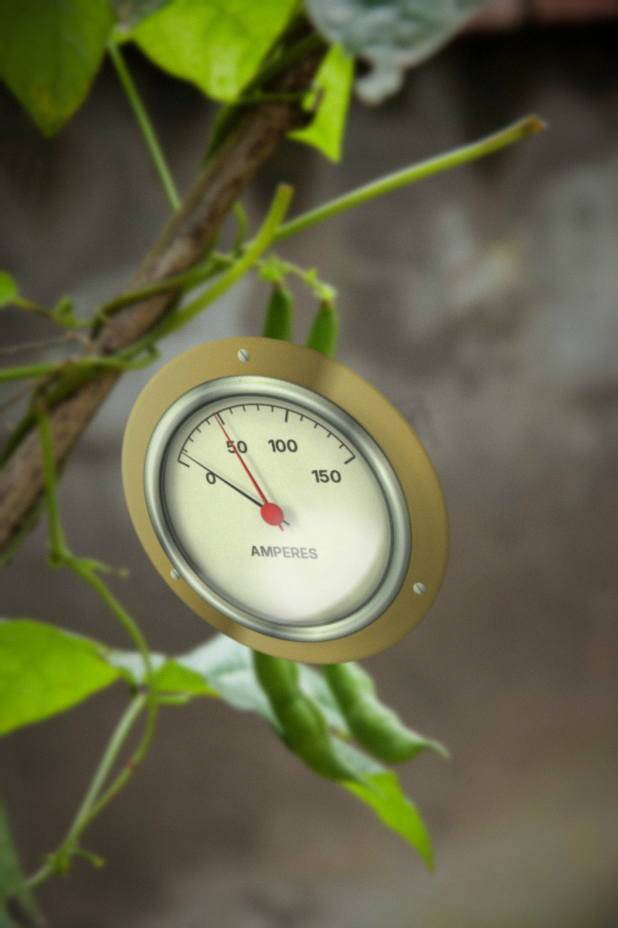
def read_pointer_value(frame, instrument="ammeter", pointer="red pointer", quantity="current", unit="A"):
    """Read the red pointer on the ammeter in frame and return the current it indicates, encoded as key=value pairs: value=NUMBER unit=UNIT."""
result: value=50 unit=A
